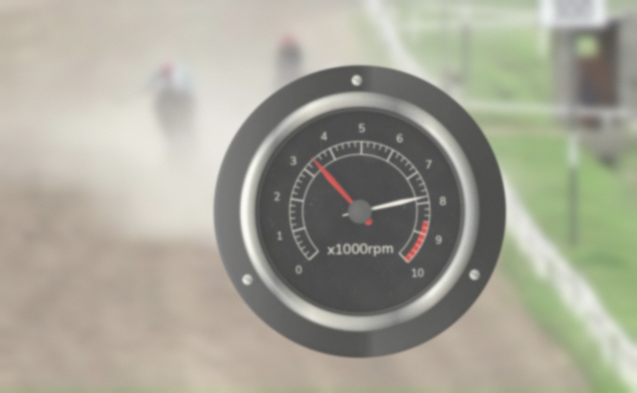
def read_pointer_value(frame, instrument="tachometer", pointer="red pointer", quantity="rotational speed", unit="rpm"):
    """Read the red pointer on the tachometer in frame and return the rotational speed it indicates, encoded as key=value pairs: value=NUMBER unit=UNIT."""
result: value=3400 unit=rpm
